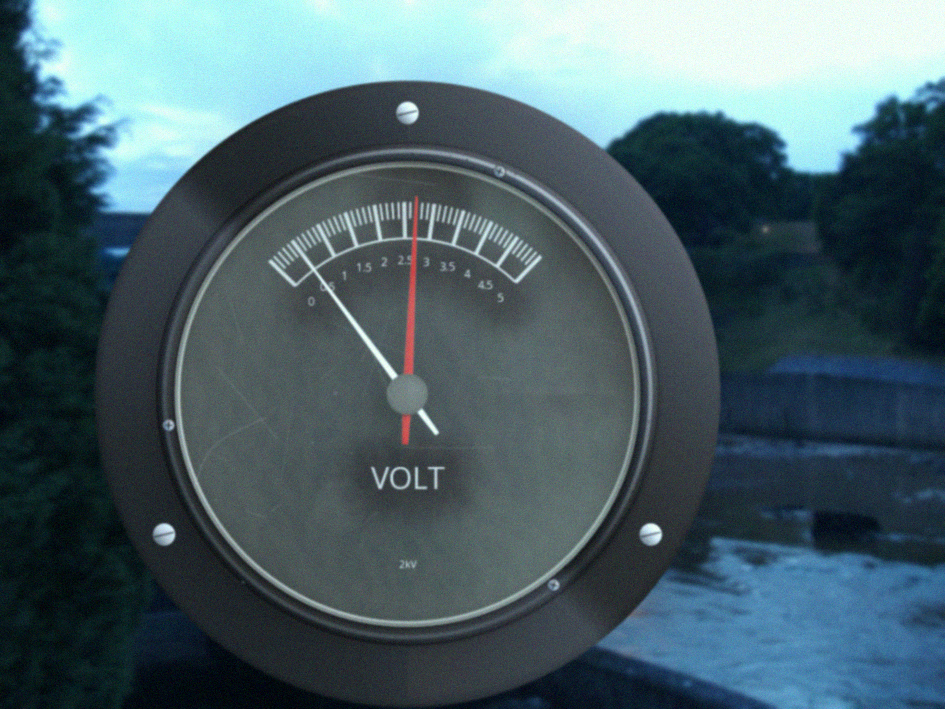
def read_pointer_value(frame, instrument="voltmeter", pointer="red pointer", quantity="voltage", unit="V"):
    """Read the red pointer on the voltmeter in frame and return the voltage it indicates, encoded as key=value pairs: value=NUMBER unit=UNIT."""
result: value=2.7 unit=V
